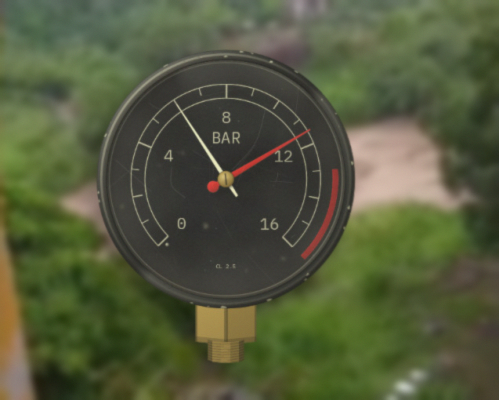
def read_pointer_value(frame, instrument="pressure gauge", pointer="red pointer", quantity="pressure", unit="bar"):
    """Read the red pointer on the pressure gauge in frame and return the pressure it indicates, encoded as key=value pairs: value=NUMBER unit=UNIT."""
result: value=11.5 unit=bar
